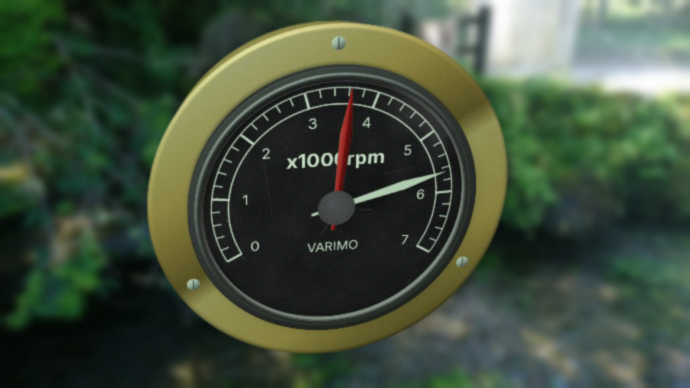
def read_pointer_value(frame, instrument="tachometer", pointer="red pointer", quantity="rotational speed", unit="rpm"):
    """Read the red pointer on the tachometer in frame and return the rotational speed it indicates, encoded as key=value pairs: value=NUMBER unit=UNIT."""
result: value=3600 unit=rpm
